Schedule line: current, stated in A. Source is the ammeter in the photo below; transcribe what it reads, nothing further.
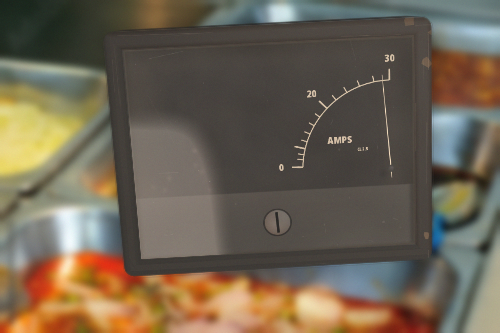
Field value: 29 A
